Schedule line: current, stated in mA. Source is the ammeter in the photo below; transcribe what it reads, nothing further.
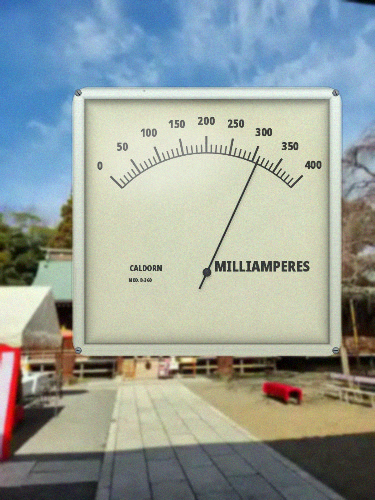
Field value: 310 mA
